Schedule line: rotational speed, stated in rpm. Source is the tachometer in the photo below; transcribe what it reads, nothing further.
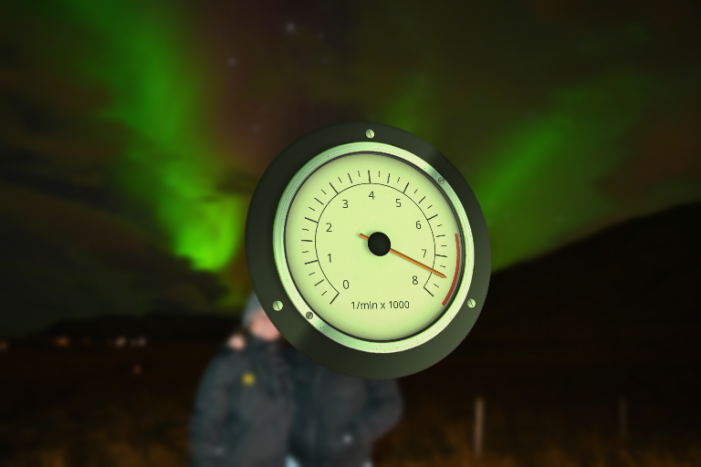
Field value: 7500 rpm
